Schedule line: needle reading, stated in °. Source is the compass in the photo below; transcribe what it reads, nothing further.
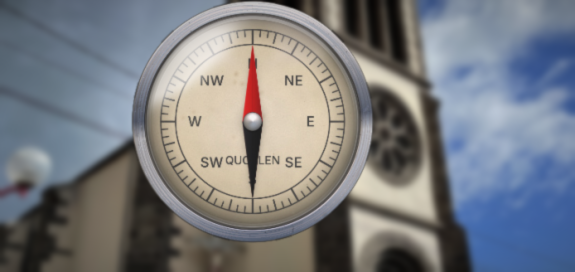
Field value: 0 °
